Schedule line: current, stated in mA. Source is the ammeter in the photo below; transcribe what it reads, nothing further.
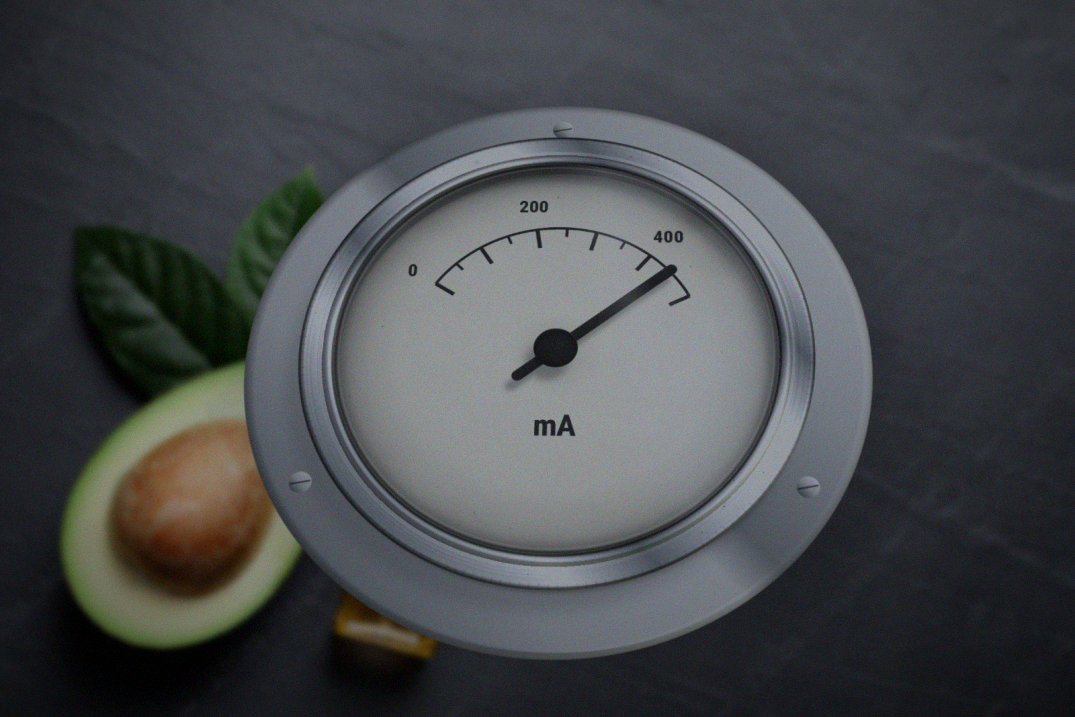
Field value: 450 mA
